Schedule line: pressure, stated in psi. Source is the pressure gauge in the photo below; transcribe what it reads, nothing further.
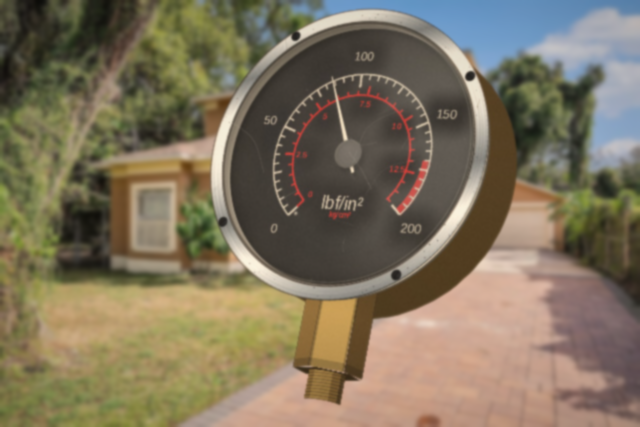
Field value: 85 psi
